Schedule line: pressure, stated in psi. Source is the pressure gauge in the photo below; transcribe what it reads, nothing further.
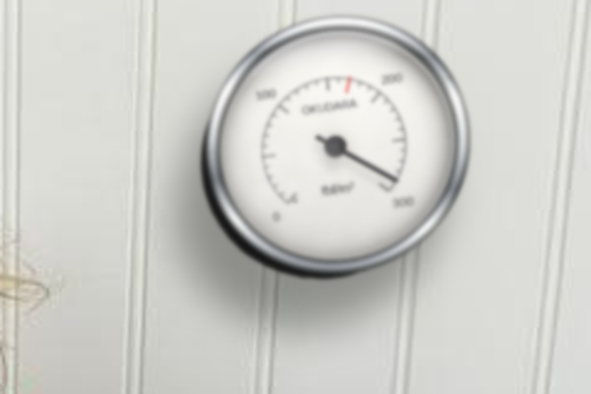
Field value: 290 psi
